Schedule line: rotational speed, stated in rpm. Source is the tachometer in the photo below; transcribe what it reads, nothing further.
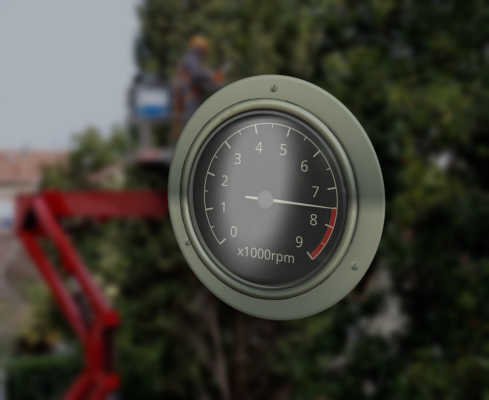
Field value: 7500 rpm
